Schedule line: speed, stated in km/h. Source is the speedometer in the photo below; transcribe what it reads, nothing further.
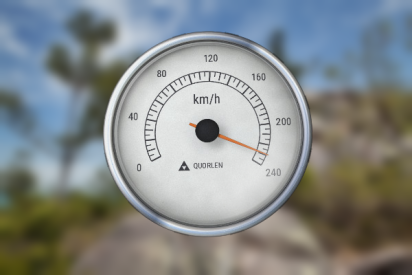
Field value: 230 km/h
